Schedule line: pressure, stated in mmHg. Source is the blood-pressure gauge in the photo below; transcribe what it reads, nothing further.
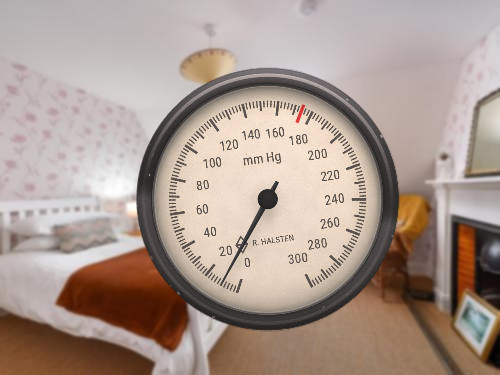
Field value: 10 mmHg
